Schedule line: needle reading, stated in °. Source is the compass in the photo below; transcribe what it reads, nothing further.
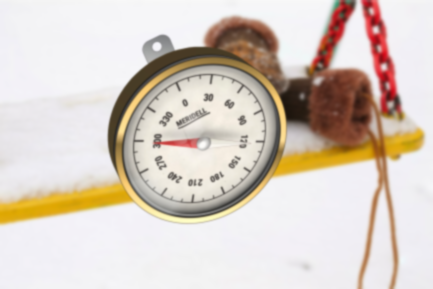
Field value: 300 °
